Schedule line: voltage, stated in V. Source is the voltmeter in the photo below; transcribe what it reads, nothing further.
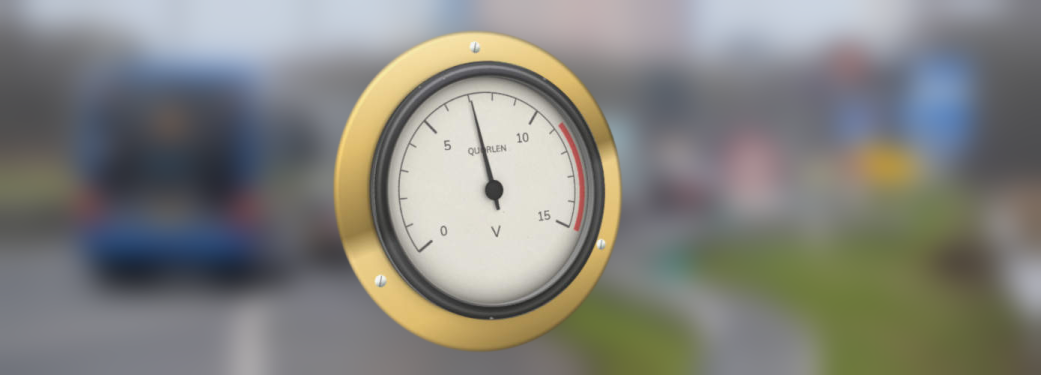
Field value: 7 V
